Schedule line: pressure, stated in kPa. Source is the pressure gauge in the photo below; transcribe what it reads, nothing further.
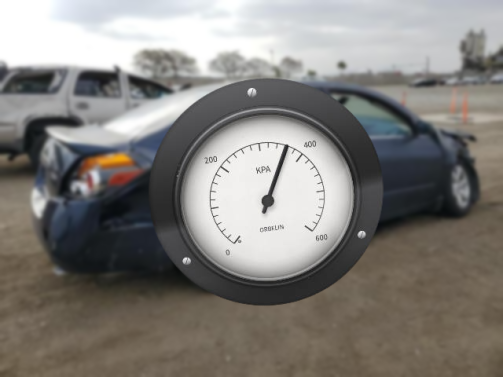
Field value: 360 kPa
